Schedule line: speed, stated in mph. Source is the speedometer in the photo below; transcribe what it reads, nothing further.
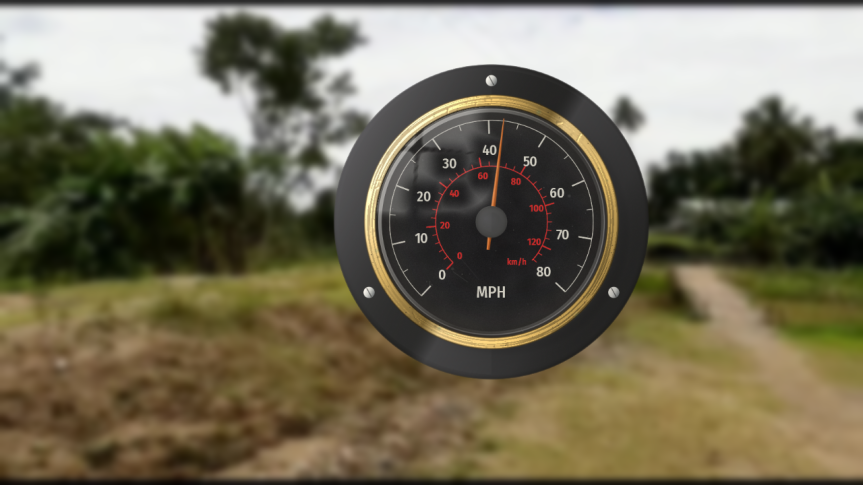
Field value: 42.5 mph
